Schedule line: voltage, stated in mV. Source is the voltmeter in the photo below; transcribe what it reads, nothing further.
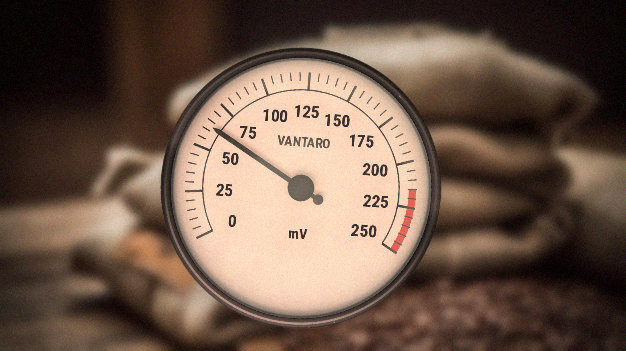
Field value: 62.5 mV
